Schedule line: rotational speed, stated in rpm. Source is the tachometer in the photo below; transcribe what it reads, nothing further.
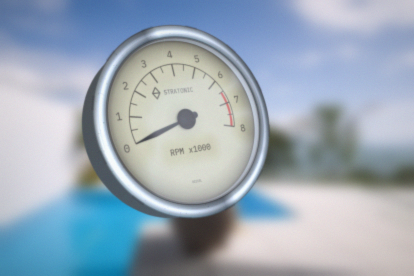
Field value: 0 rpm
